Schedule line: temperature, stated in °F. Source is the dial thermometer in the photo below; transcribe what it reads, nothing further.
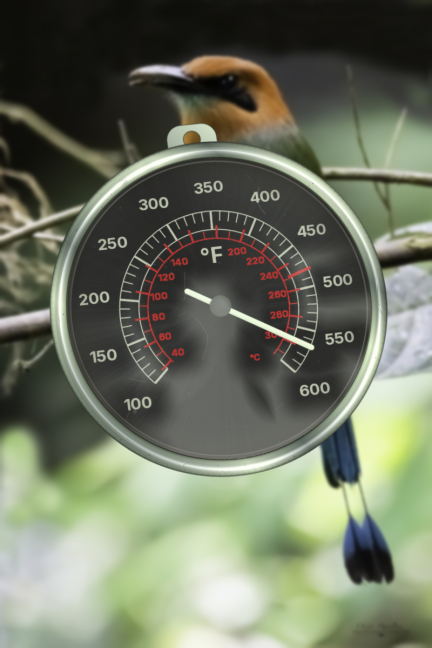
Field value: 570 °F
